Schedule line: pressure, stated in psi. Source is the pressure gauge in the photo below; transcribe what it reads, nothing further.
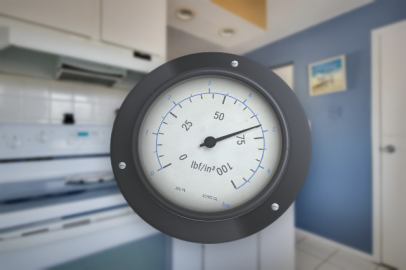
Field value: 70 psi
